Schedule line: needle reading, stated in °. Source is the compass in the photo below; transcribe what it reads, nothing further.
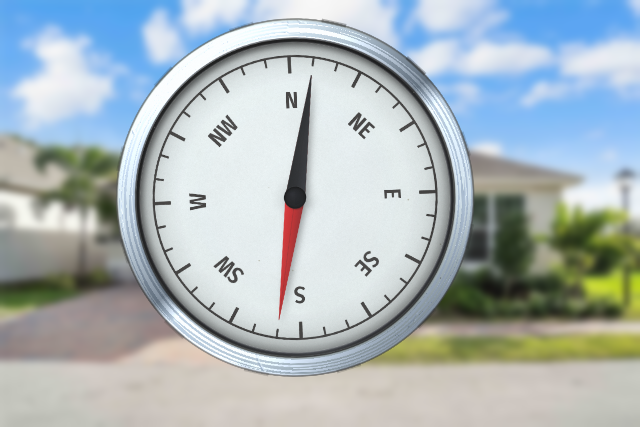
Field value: 190 °
